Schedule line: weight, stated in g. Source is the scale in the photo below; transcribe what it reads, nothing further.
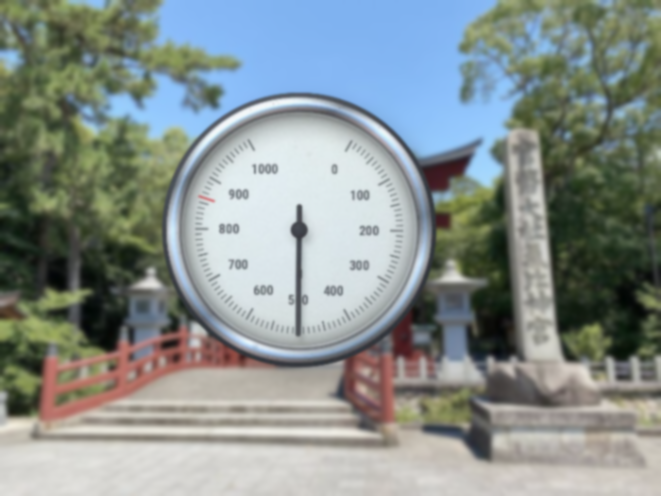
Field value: 500 g
